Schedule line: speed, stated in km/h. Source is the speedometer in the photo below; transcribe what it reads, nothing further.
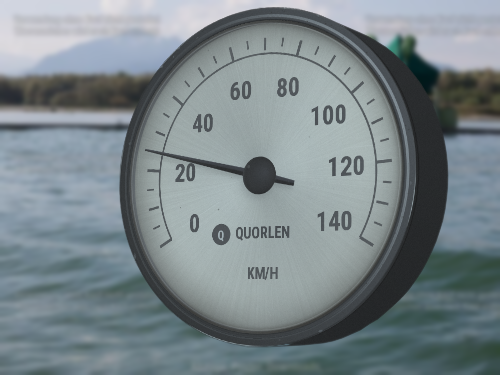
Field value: 25 km/h
